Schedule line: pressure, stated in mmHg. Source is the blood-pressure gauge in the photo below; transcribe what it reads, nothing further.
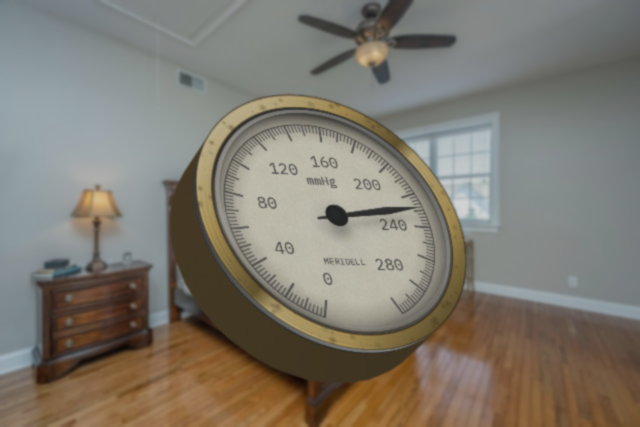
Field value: 230 mmHg
